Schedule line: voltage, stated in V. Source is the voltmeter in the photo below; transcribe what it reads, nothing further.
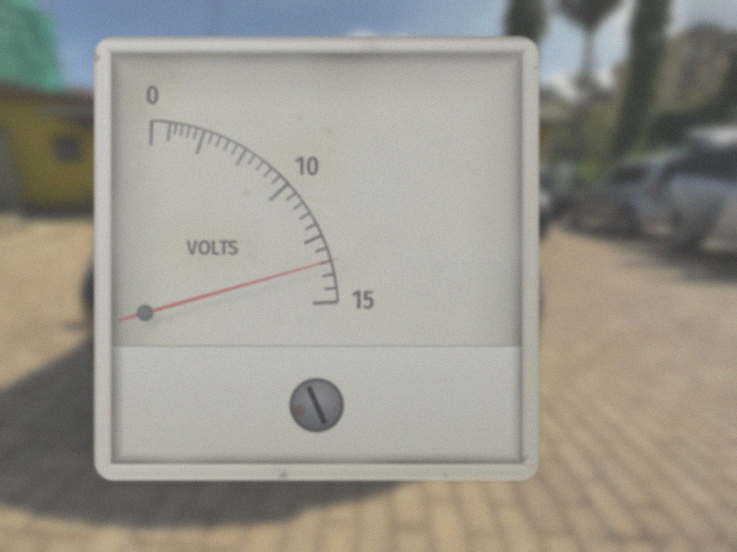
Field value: 13.5 V
